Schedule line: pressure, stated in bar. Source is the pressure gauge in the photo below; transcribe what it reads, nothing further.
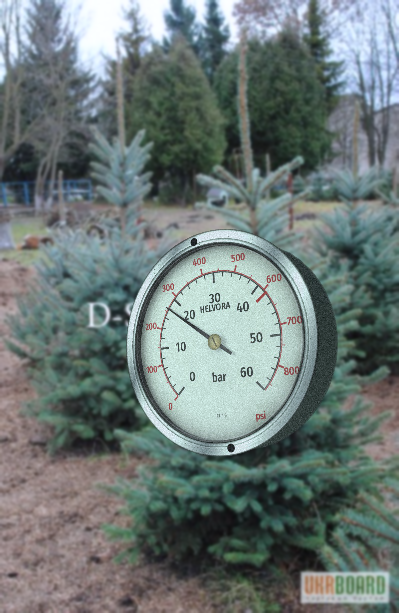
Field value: 18 bar
